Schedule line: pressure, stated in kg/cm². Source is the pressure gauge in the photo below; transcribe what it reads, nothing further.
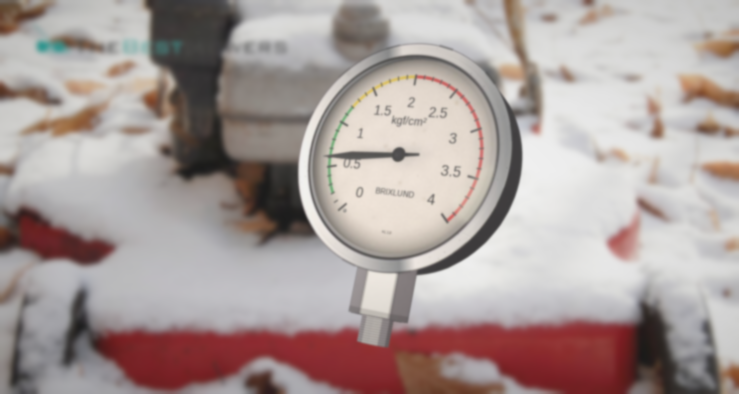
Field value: 0.6 kg/cm²
